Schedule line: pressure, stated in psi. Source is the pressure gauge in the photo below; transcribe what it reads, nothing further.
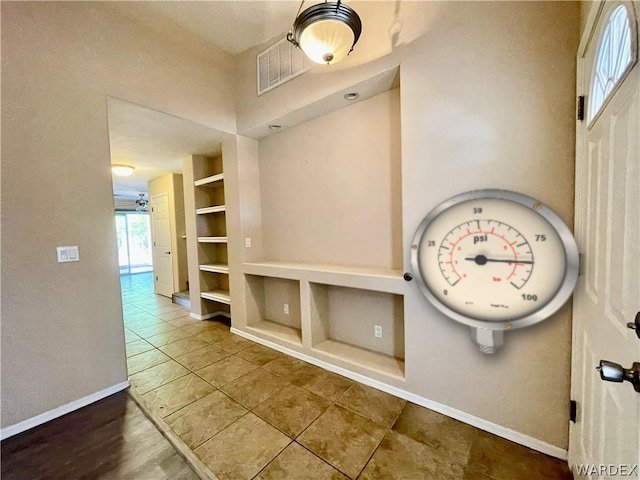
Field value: 85 psi
